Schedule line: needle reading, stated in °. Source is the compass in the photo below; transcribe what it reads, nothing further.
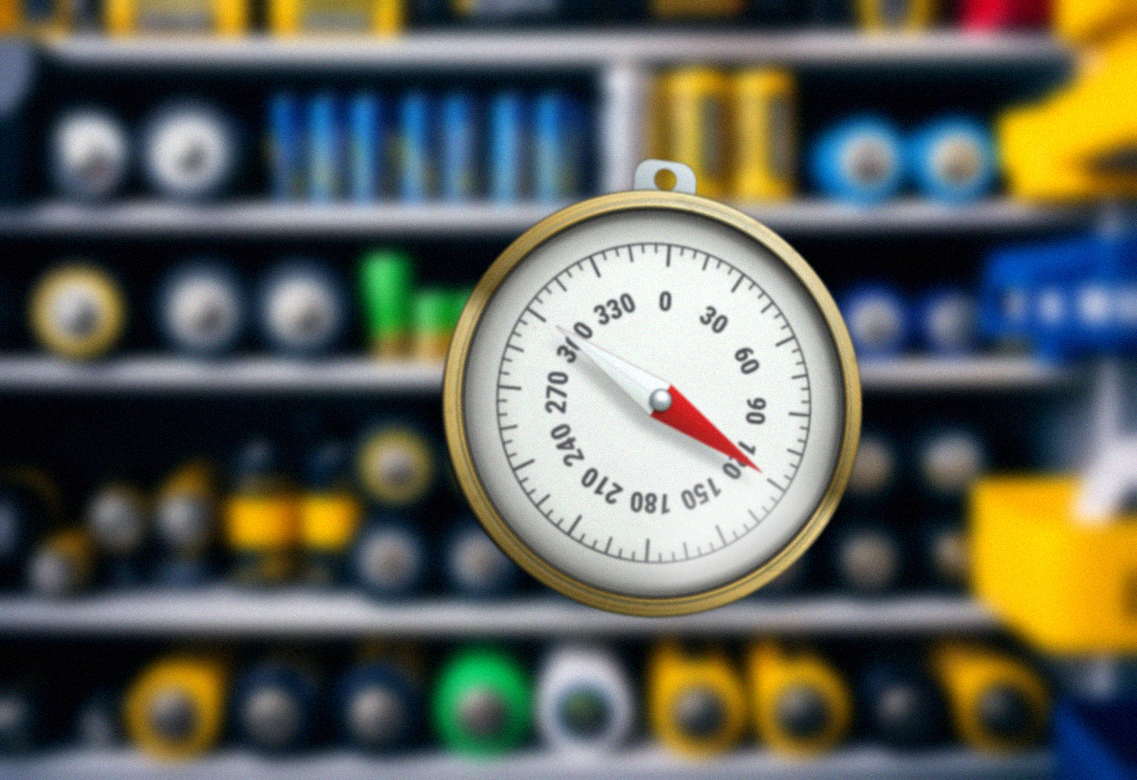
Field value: 120 °
